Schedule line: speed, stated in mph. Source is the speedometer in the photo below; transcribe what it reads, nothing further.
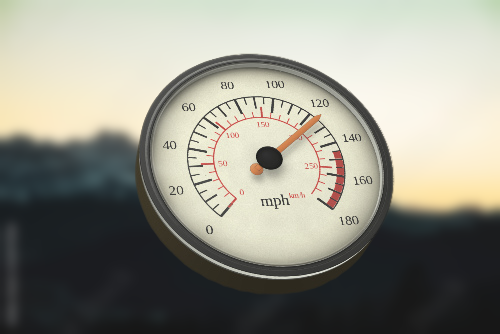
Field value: 125 mph
